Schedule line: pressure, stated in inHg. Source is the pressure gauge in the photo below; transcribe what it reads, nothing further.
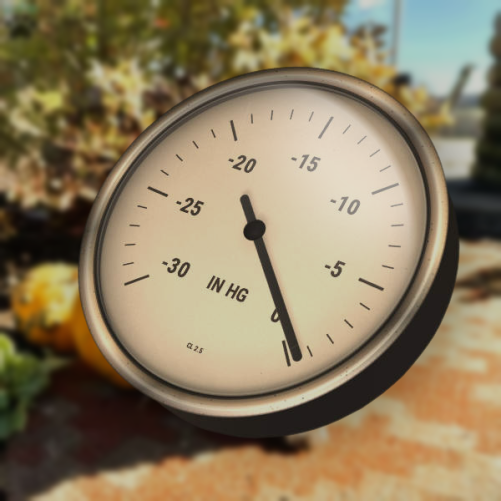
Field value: -0.5 inHg
